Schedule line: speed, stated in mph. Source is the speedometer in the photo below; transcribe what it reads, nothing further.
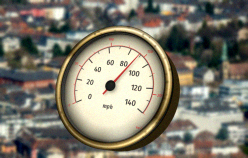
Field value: 90 mph
